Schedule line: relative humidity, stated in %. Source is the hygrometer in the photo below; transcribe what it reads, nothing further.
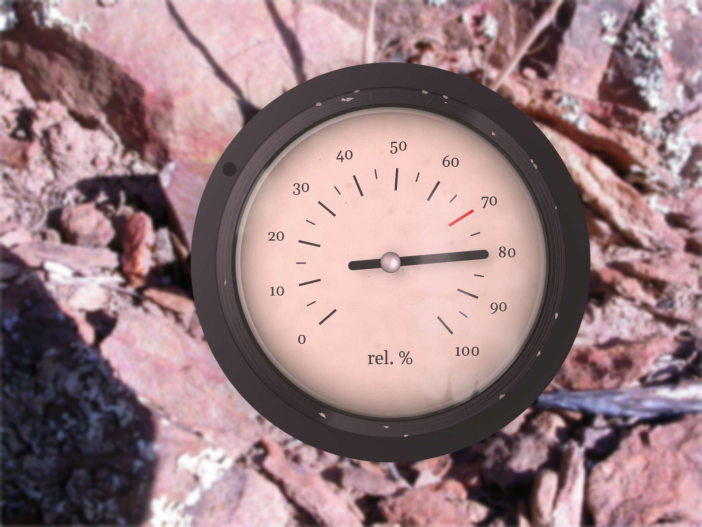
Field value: 80 %
